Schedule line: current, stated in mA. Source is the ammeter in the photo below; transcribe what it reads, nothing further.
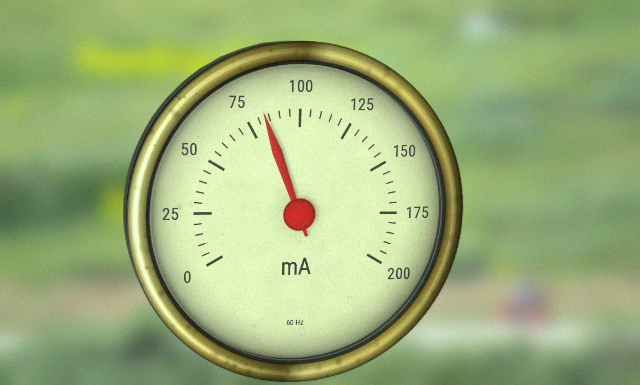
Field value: 82.5 mA
